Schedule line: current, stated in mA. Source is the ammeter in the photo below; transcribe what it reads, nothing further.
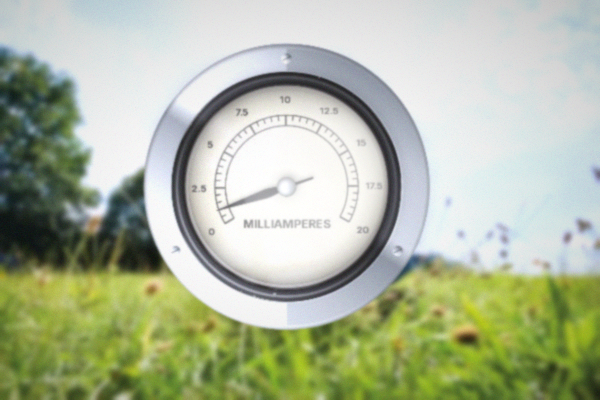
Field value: 1 mA
